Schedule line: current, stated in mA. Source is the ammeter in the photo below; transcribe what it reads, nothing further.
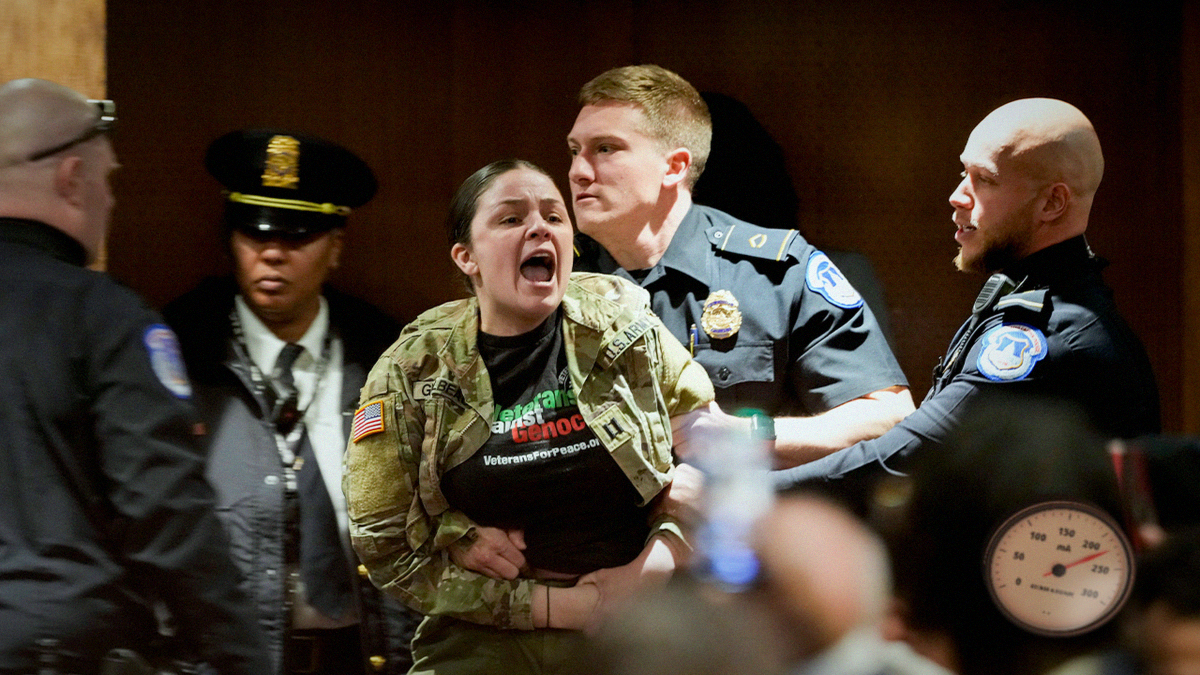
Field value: 220 mA
